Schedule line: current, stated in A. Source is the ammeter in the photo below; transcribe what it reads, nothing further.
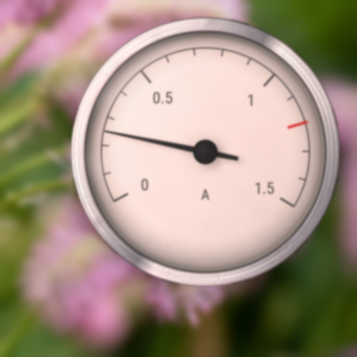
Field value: 0.25 A
